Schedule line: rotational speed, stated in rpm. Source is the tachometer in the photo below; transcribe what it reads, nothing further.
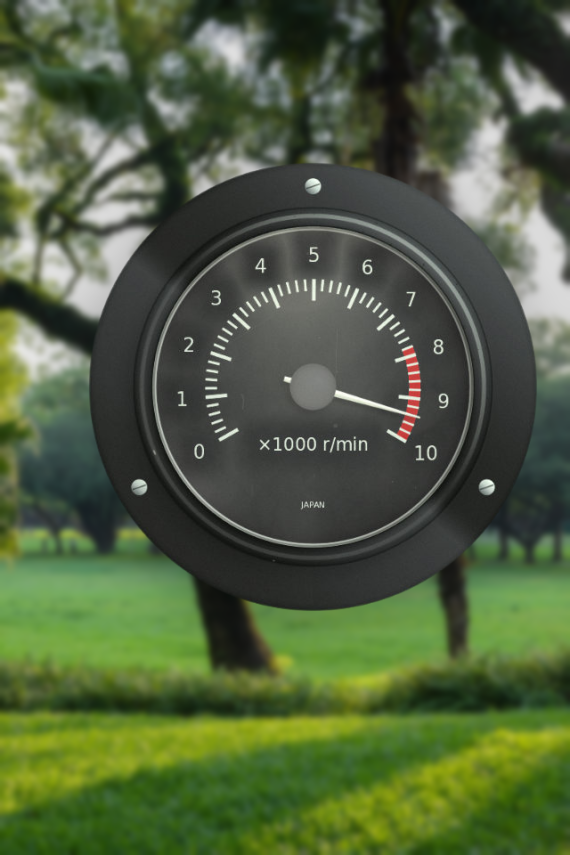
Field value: 9400 rpm
